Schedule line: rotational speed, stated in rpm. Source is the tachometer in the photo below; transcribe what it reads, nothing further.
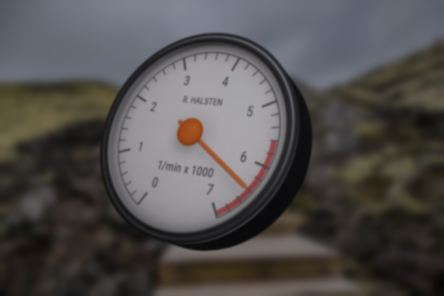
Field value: 6400 rpm
